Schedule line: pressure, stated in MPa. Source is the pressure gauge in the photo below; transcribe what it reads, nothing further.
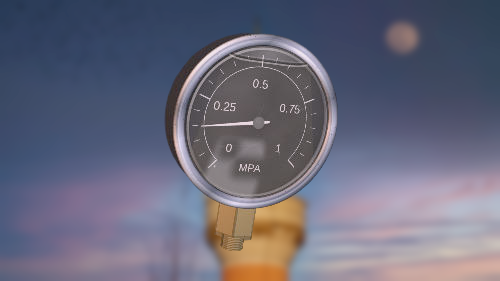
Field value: 0.15 MPa
